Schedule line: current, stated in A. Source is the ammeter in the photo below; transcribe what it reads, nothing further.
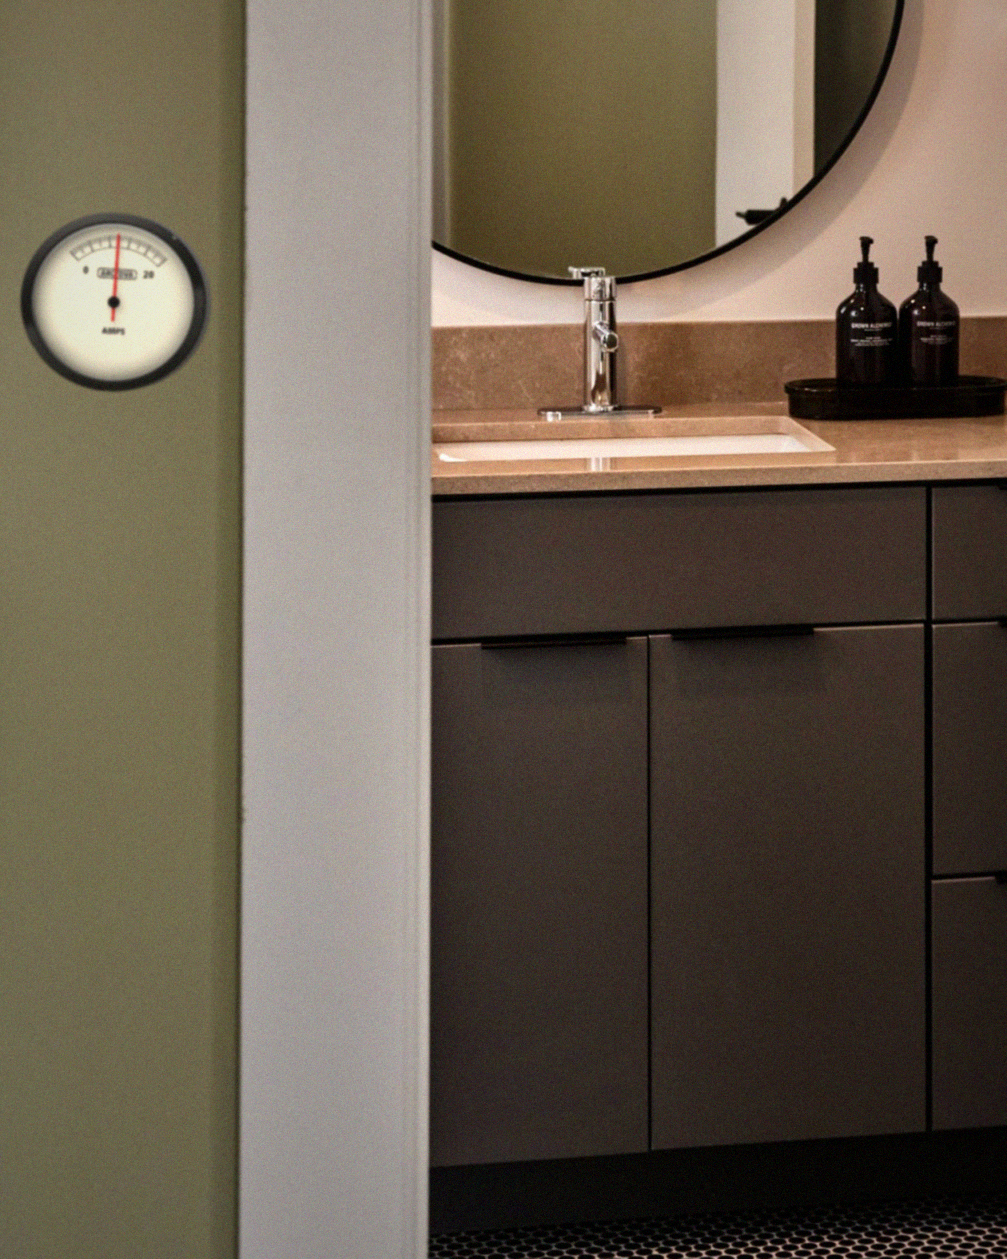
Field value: 10 A
